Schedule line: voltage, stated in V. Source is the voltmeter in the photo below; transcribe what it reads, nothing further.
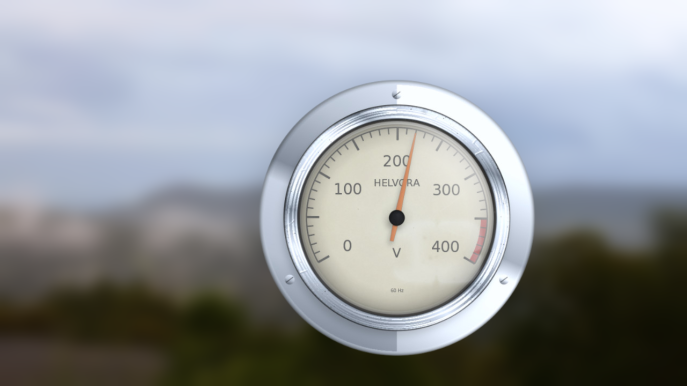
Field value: 220 V
